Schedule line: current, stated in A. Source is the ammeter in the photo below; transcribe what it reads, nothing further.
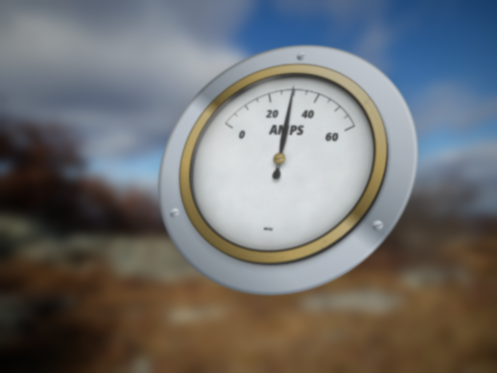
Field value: 30 A
